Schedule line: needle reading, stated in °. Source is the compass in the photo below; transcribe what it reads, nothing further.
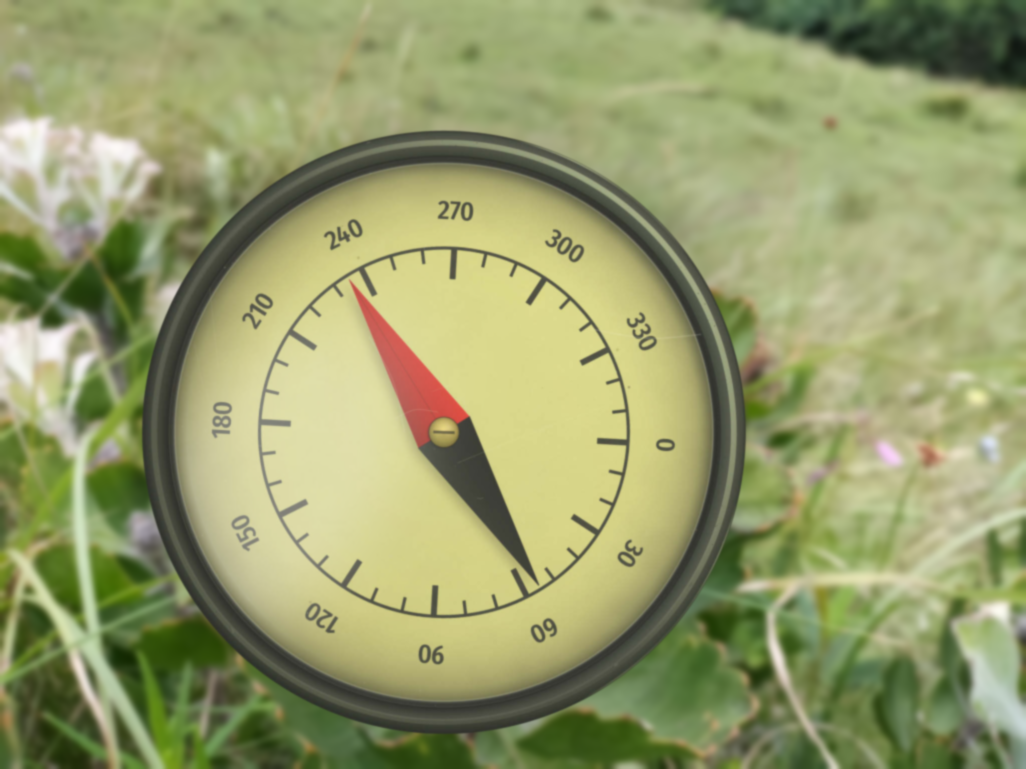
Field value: 235 °
